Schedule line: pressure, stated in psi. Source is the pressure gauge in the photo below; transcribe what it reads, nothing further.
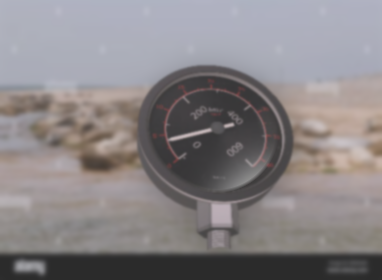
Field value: 50 psi
